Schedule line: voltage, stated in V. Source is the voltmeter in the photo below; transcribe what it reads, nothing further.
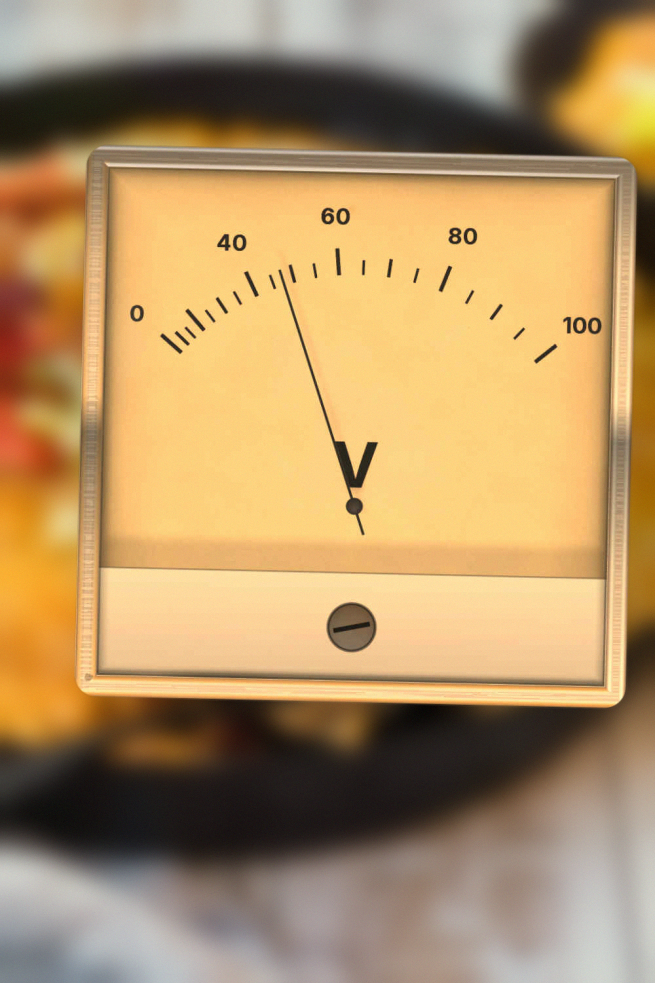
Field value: 47.5 V
